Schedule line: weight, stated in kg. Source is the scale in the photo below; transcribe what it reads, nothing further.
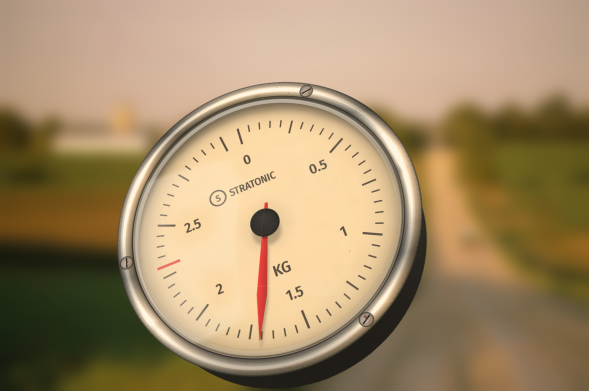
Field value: 1.7 kg
